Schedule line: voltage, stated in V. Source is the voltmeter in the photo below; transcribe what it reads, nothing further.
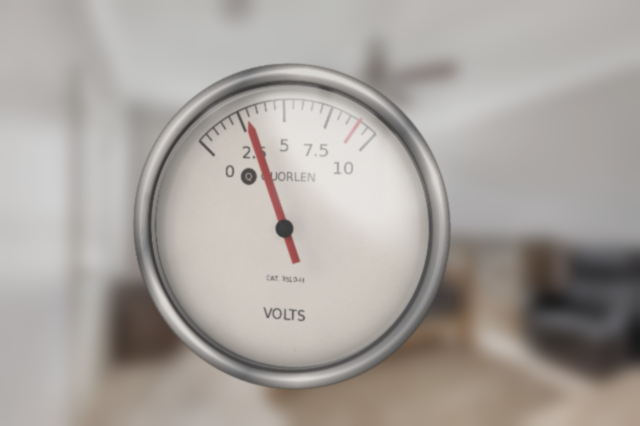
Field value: 3 V
